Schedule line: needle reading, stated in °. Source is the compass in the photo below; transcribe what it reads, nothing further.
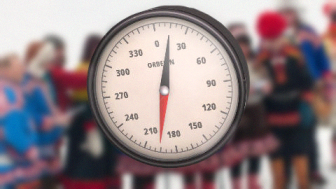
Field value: 195 °
